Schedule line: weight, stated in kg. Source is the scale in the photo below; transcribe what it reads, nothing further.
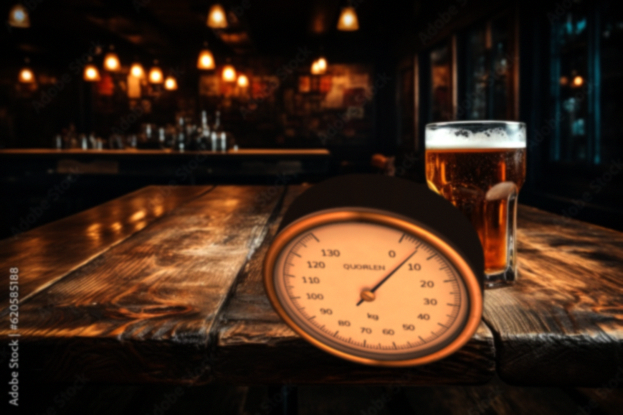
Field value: 5 kg
